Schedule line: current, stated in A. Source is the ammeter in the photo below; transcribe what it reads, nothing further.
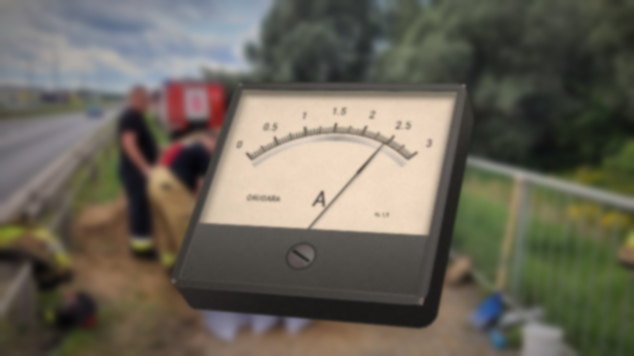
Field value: 2.5 A
